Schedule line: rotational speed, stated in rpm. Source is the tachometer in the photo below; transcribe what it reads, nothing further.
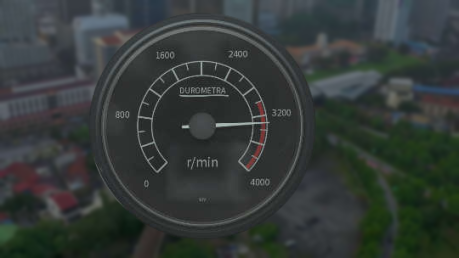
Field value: 3300 rpm
